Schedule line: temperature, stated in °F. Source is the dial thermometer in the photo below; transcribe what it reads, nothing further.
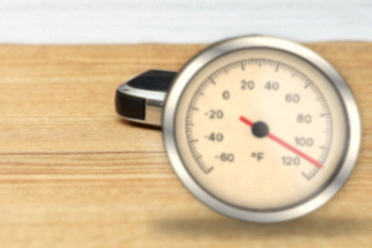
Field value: 110 °F
